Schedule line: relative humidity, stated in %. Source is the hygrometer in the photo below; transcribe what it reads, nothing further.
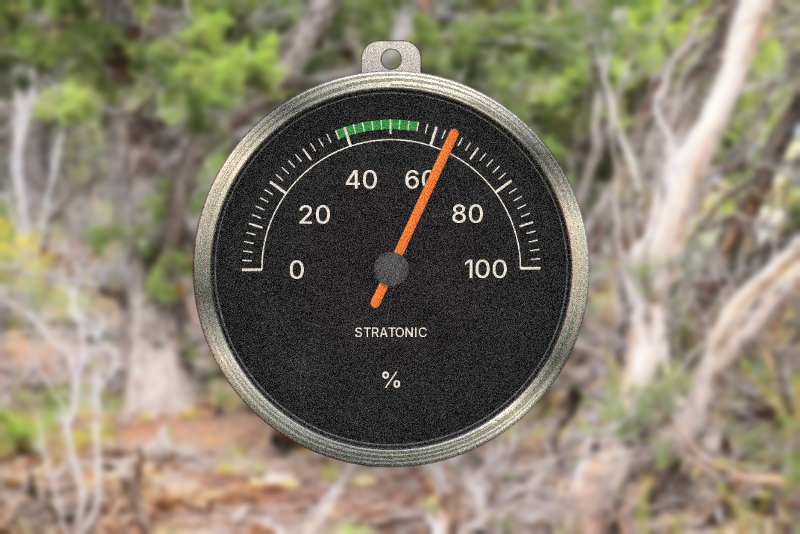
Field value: 64 %
